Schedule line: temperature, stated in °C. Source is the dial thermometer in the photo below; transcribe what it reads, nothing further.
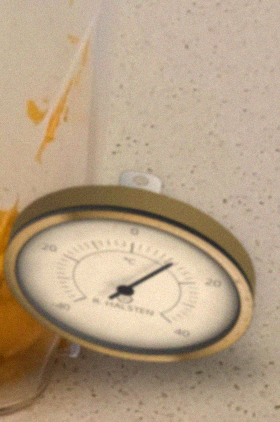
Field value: 10 °C
